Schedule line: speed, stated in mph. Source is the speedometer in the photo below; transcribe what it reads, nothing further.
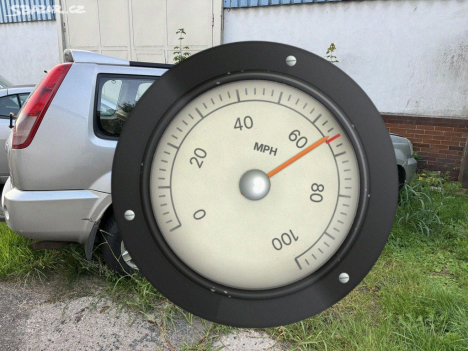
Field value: 65 mph
